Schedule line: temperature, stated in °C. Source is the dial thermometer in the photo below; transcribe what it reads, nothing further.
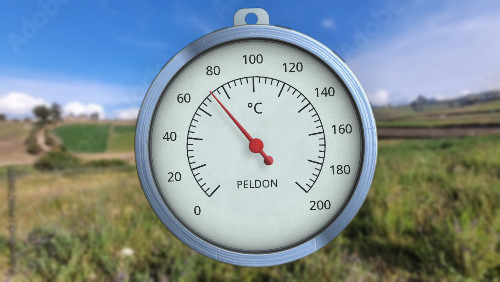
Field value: 72 °C
